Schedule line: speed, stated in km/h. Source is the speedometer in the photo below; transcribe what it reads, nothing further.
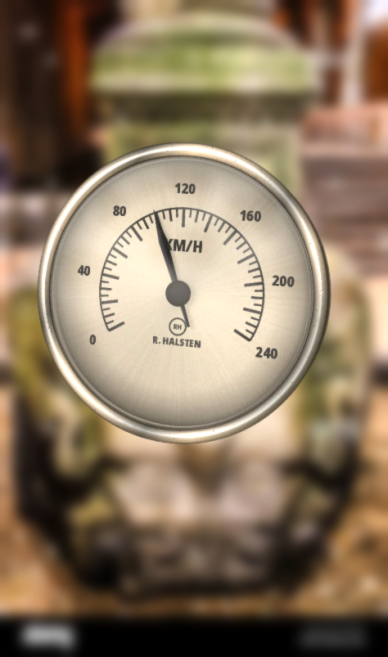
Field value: 100 km/h
